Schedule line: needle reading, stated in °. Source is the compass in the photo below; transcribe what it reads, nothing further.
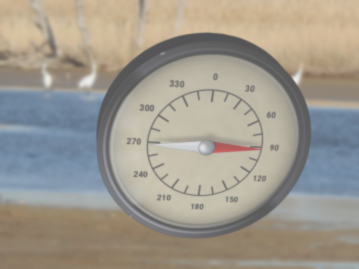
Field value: 90 °
